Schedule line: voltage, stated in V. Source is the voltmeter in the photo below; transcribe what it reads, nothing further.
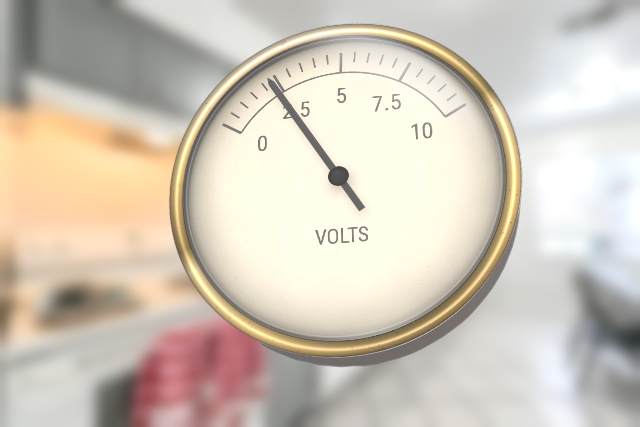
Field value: 2.25 V
